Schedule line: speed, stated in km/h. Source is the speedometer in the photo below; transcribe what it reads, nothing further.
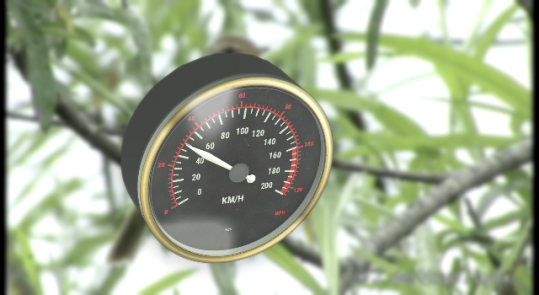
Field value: 50 km/h
